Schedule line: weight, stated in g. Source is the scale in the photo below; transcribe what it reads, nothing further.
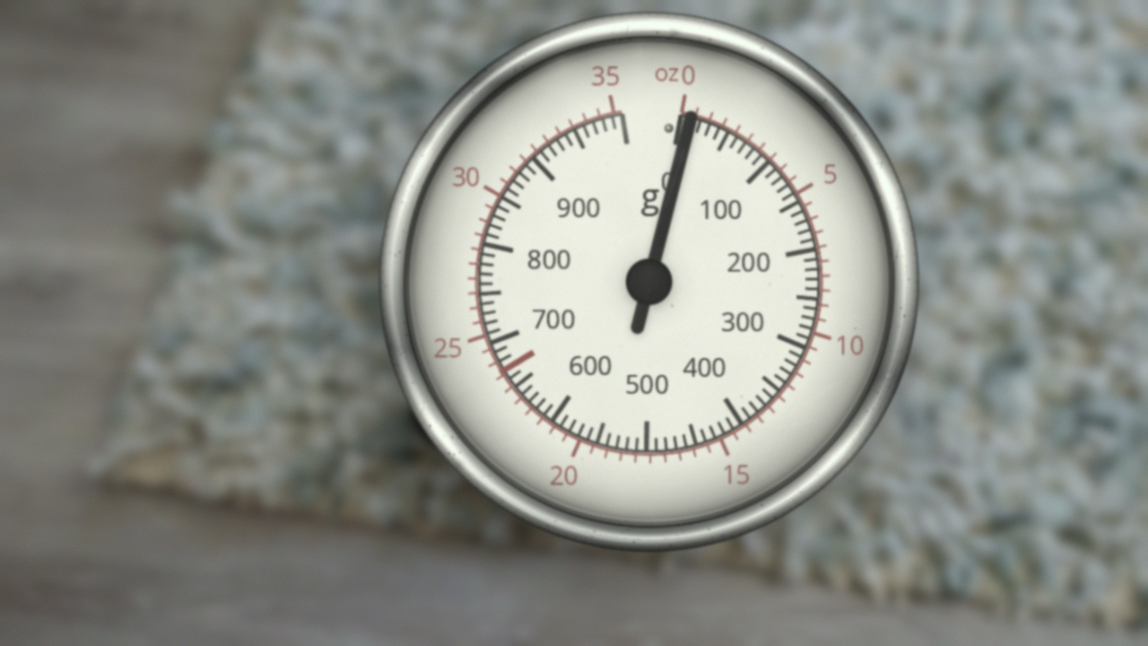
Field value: 10 g
